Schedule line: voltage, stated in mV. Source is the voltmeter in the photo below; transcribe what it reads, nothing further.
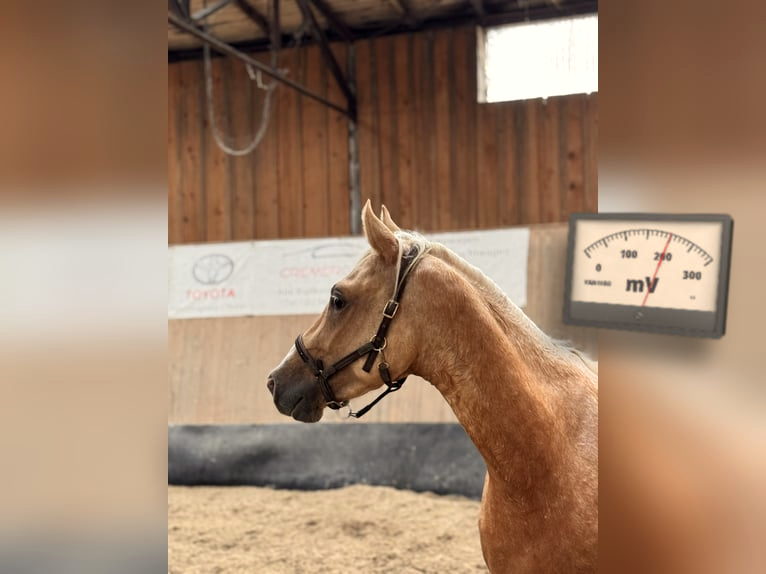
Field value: 200 mV
